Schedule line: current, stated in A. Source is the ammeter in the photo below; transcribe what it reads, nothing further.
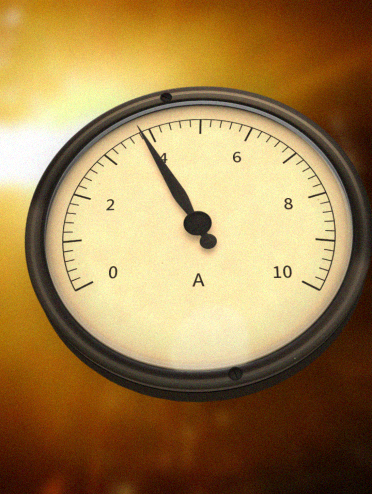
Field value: 3.8 A
